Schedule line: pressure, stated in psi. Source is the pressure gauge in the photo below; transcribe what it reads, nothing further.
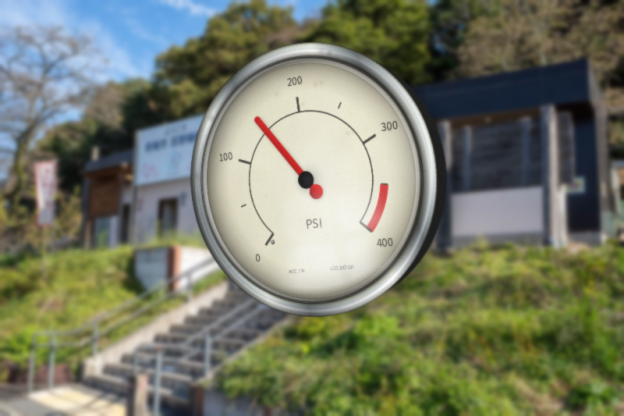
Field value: 150 psi
